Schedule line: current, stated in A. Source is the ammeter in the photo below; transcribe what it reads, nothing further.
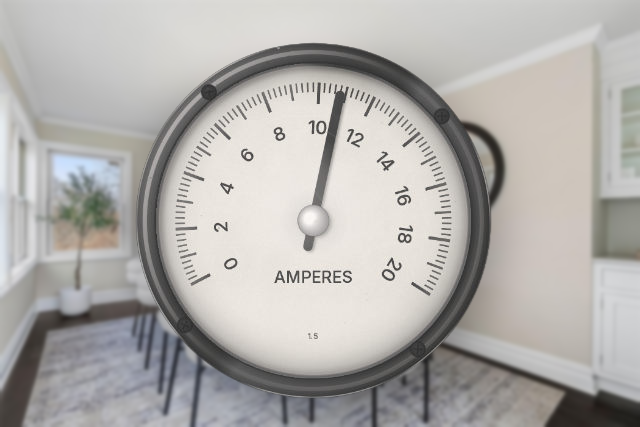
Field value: 10.8 A
